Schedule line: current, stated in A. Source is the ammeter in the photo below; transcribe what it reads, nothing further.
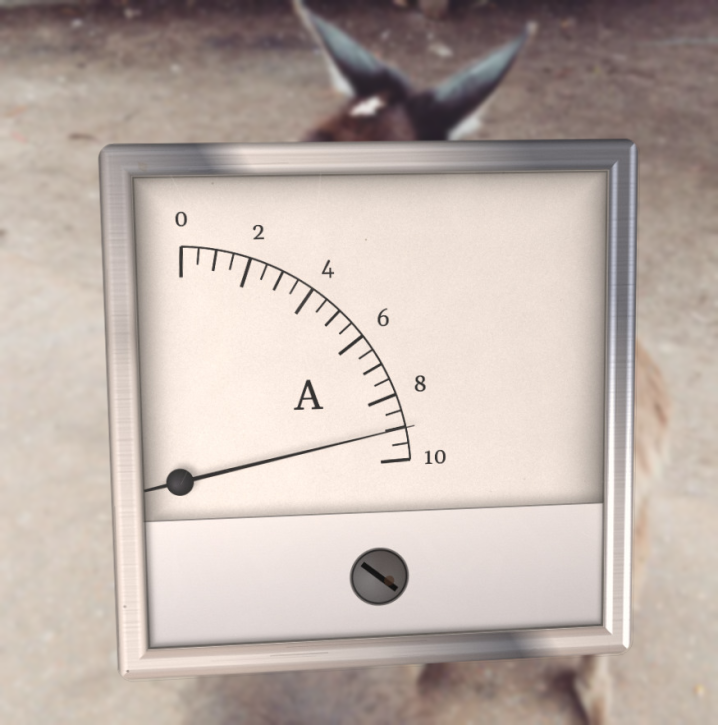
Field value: 9 A
